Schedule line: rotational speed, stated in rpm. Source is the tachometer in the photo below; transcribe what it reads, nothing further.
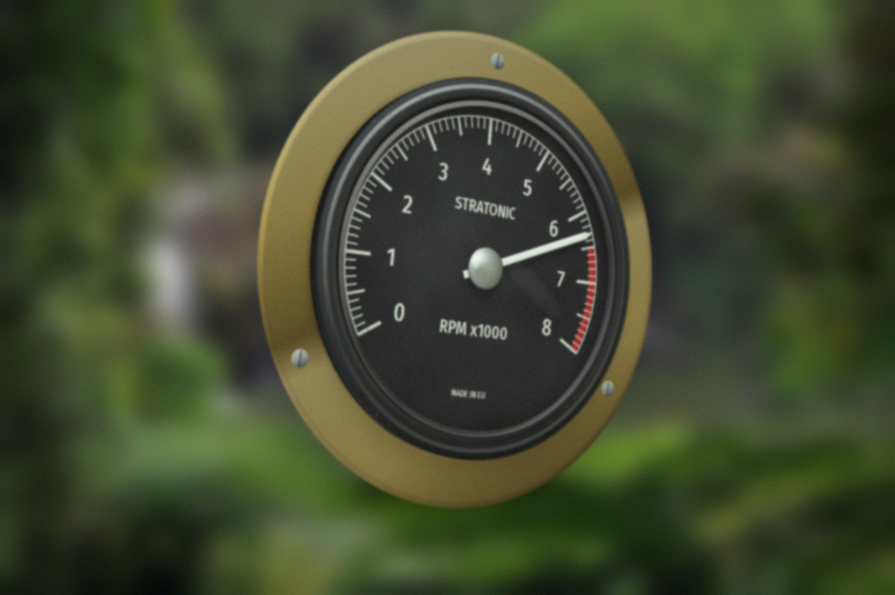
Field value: 6300 rpm
